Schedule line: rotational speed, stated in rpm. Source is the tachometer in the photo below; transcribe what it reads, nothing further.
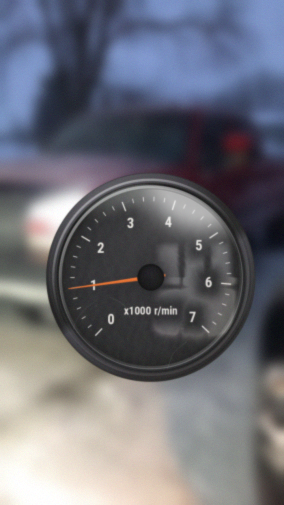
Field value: 1000 rpm
